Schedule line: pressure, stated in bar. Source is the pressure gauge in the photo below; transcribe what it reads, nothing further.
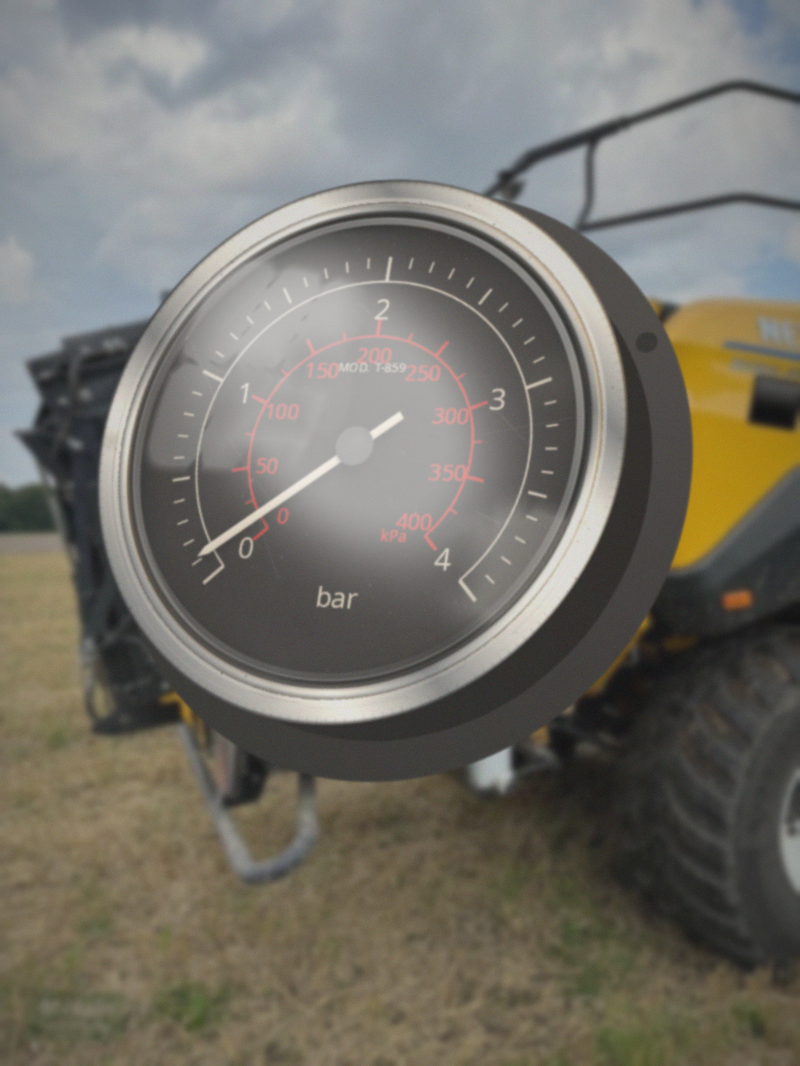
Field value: 0.1 bar
